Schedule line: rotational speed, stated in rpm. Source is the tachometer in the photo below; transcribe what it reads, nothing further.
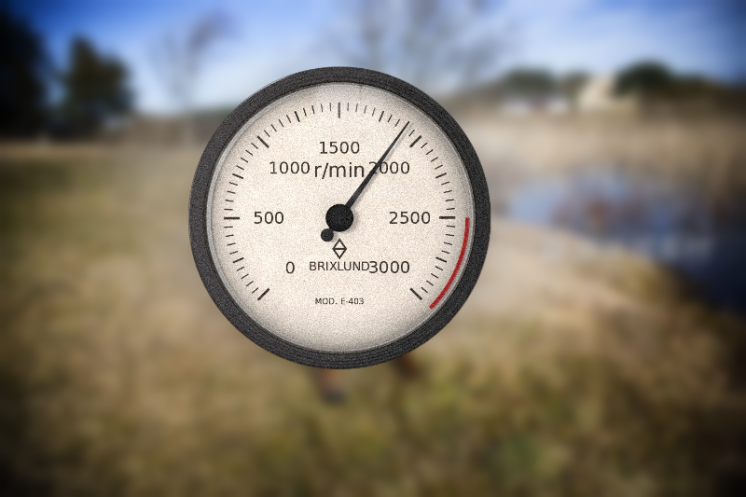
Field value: 1900 rpm
